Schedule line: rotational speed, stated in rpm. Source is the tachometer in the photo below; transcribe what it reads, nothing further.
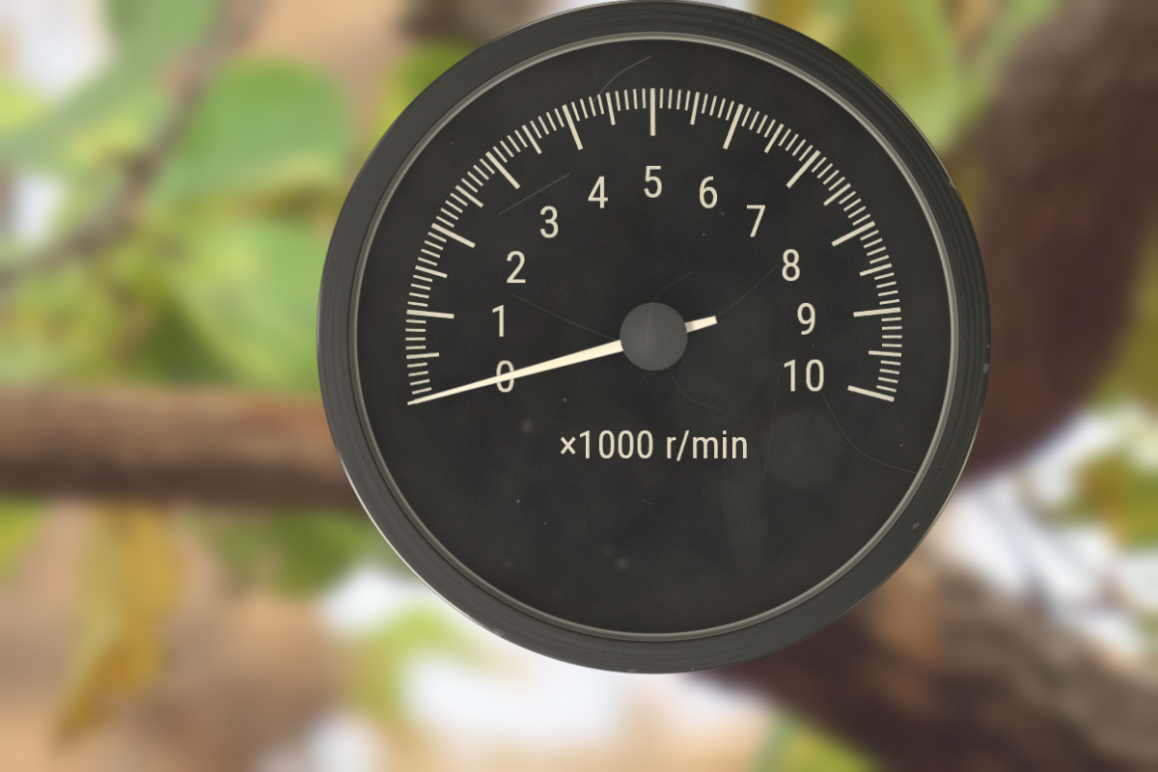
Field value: 0 rpm
